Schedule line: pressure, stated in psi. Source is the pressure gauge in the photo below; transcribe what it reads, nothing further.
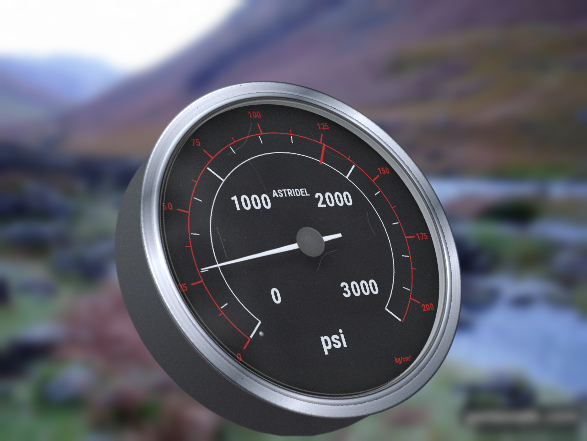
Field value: 400 psi
